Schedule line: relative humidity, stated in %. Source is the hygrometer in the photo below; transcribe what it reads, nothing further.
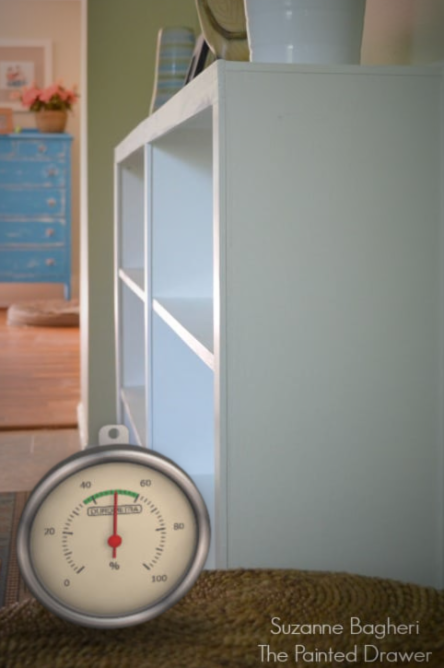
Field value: 50 %
